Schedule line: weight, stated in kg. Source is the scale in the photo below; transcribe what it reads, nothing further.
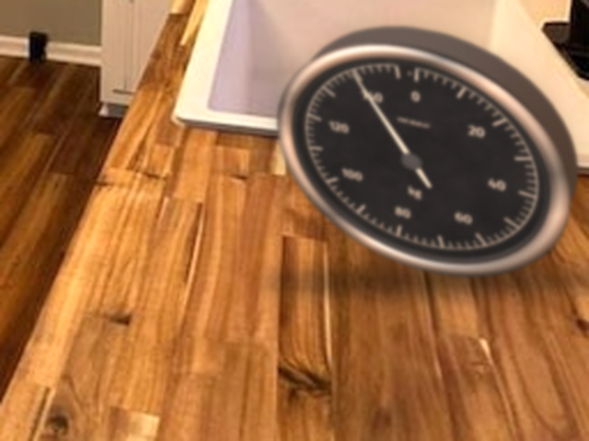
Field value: 140 kg
